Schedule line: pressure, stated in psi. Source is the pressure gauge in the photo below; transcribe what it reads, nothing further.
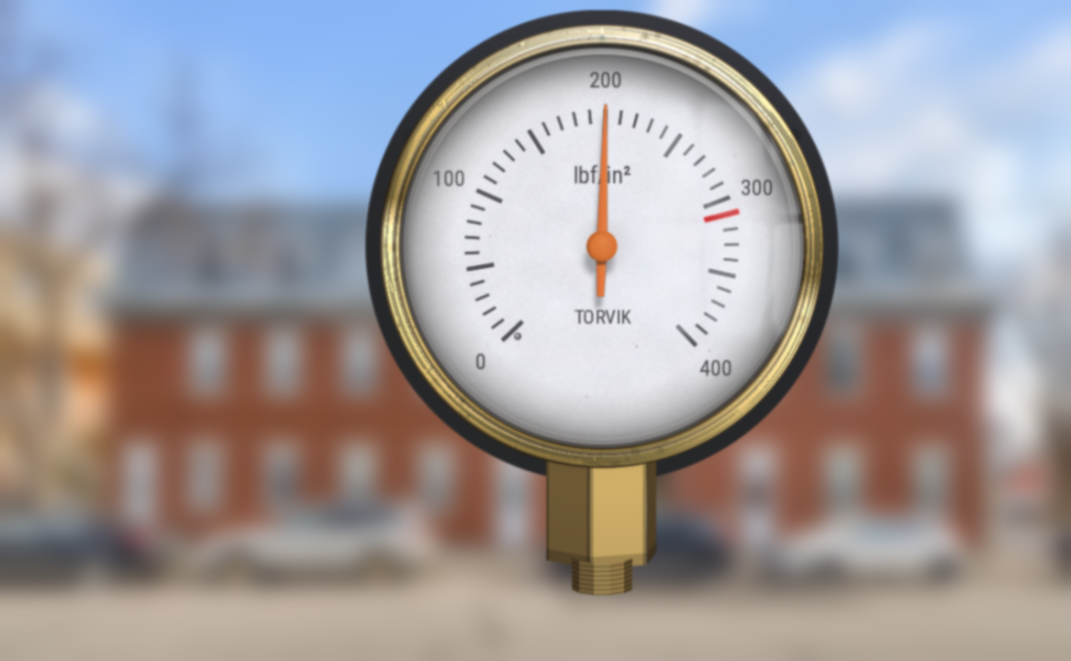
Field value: 200 psi
